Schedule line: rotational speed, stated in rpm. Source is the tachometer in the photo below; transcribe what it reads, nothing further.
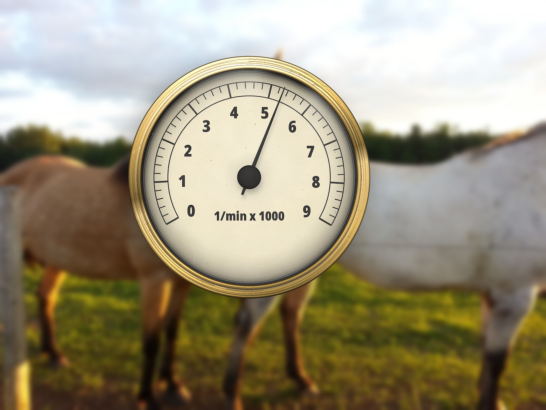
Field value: 5300 rpm
